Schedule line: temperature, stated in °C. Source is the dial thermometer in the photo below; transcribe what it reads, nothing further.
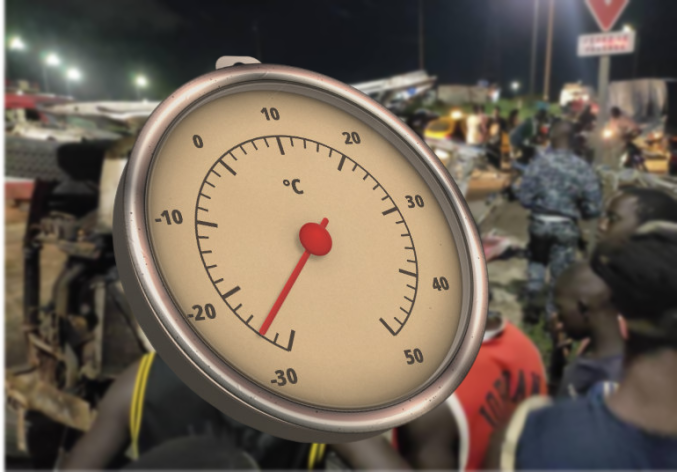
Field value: -26 °C
